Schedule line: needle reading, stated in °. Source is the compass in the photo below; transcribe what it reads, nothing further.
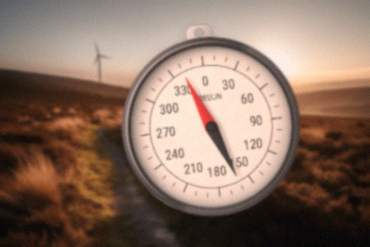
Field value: 340 °
